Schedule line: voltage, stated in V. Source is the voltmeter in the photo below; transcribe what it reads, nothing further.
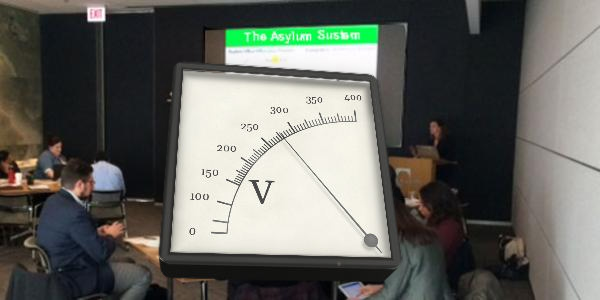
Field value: 275 V
